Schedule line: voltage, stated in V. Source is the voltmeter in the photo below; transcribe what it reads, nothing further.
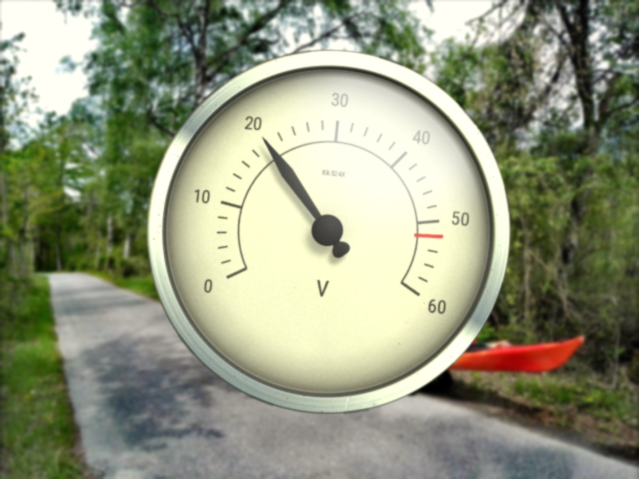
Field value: 20 V
